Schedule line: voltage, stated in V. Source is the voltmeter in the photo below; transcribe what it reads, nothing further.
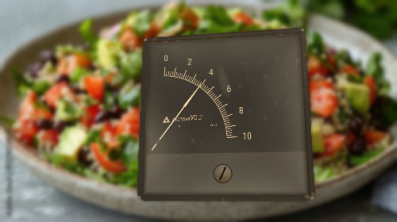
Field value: 4 V
